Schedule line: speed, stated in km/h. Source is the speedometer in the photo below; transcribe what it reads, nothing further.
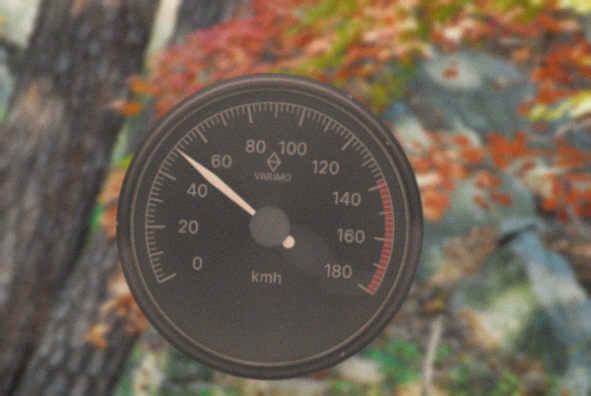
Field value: 50 km/h
